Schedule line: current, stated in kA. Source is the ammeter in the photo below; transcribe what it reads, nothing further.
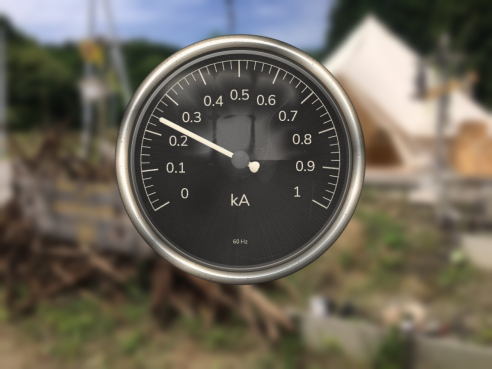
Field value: 0.24 kA
